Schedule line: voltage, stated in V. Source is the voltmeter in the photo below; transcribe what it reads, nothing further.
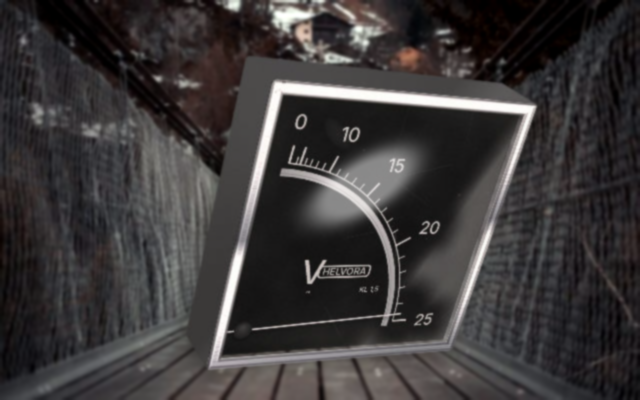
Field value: 24.5 V
